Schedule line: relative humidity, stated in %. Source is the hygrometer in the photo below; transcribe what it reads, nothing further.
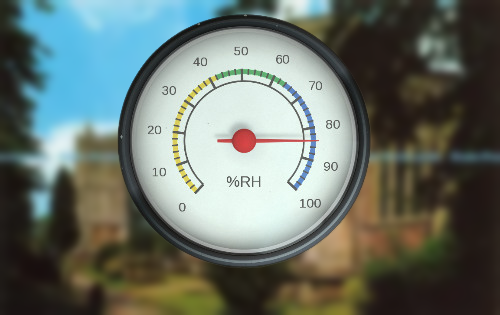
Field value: 84 %
